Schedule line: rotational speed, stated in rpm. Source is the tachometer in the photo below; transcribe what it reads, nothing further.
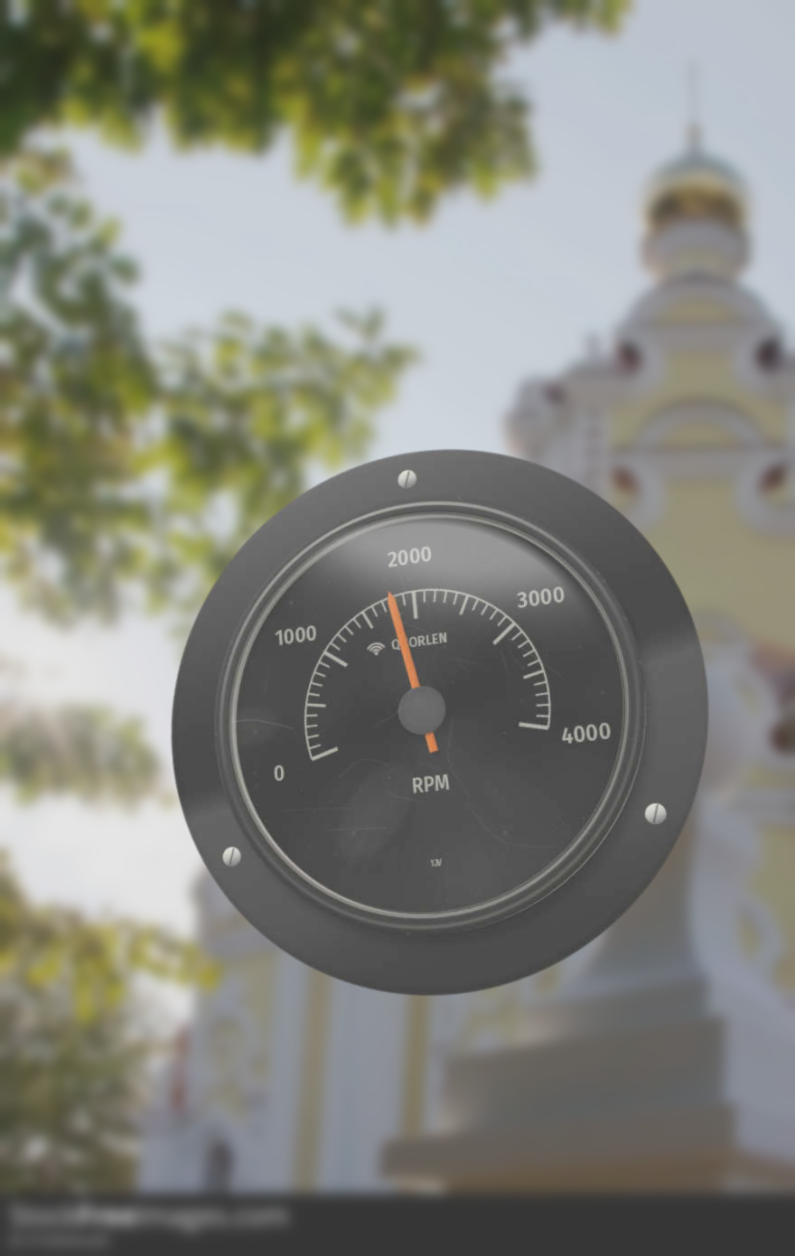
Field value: 1800 rpm
